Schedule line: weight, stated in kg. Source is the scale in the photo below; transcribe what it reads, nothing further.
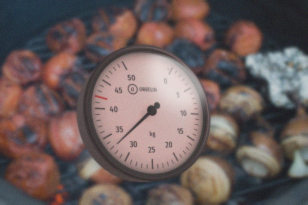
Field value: 33 kg
